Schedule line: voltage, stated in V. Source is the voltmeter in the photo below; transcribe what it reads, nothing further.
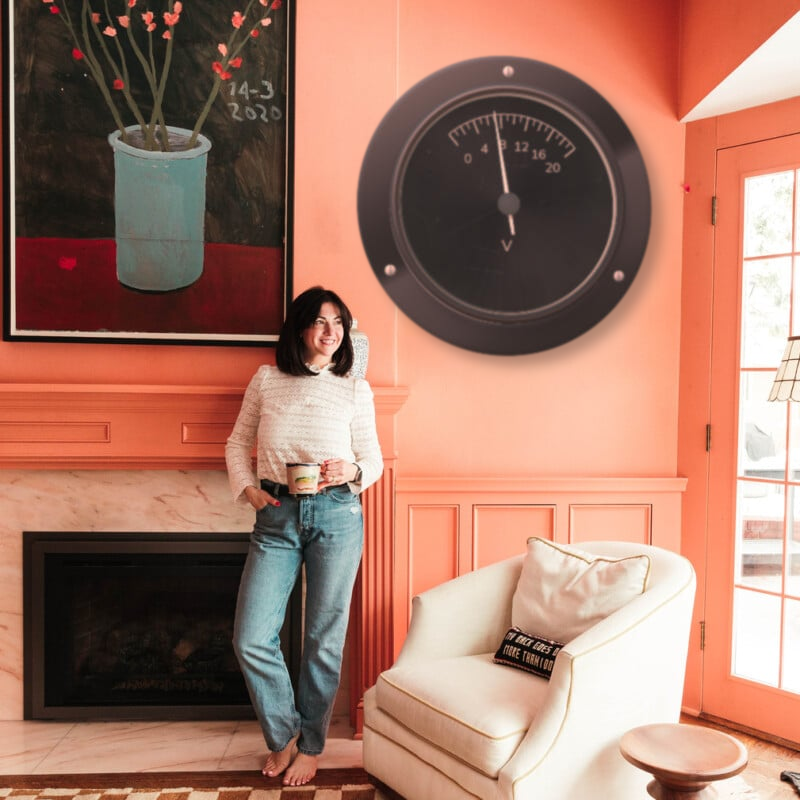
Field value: 7 V
